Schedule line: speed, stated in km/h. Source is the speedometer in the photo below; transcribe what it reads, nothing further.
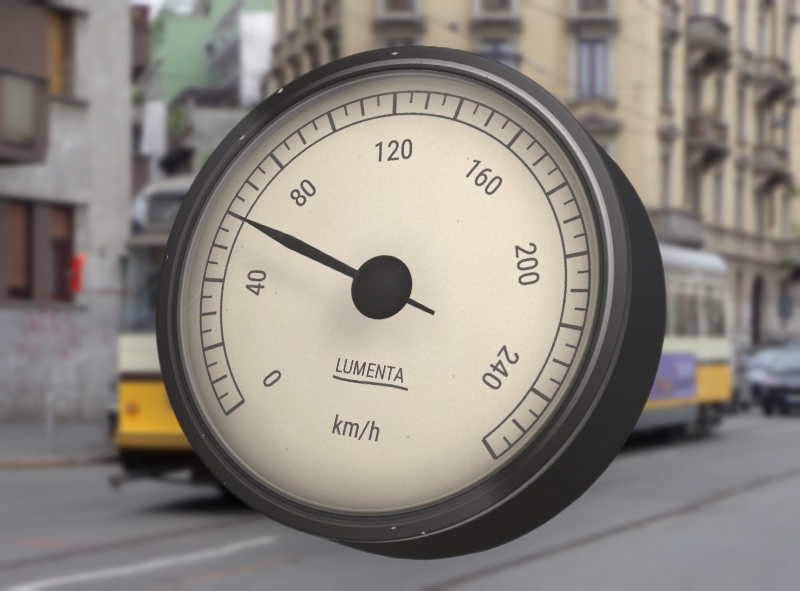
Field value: 60 km/h
